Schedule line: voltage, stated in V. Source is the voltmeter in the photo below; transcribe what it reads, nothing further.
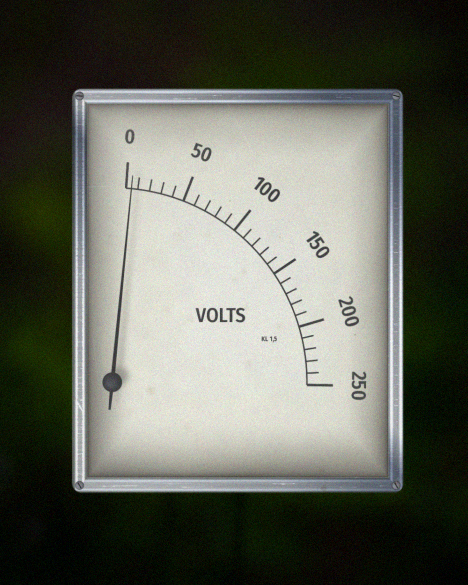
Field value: 5 V
